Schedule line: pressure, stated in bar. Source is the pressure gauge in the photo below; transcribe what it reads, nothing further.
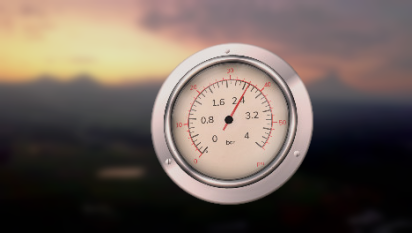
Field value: 2.5 bar
